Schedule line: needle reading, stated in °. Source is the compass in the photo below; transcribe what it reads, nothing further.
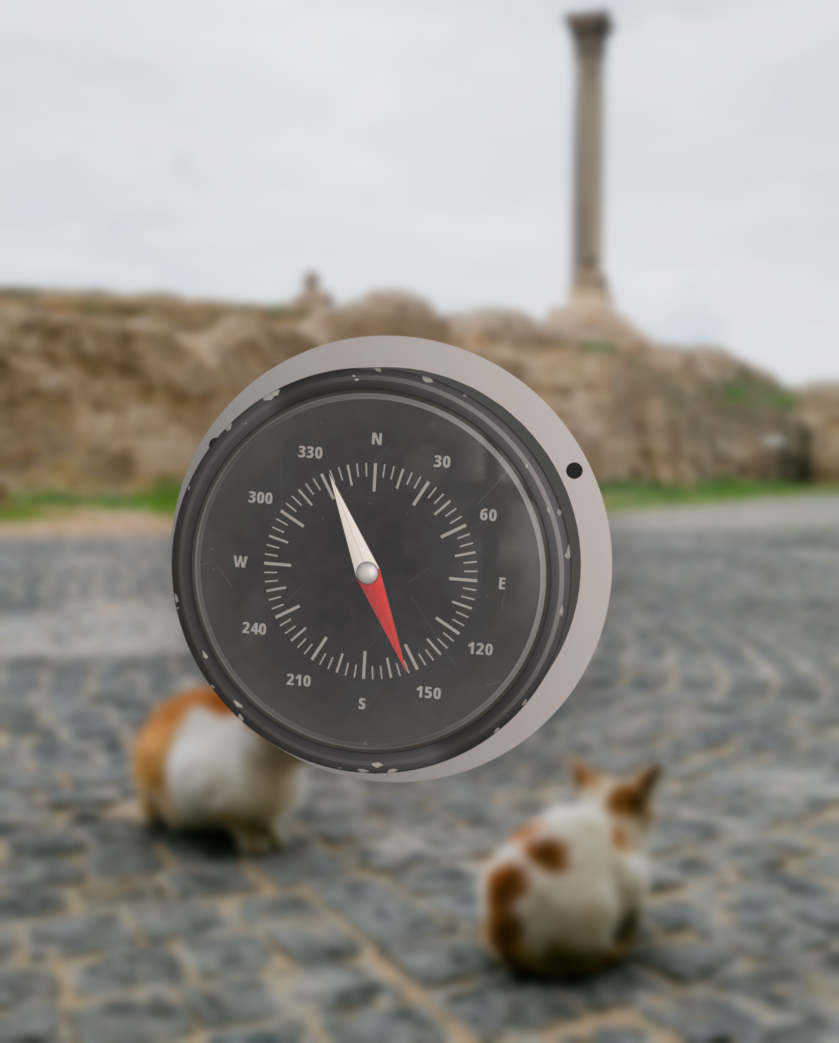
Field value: 155 °
